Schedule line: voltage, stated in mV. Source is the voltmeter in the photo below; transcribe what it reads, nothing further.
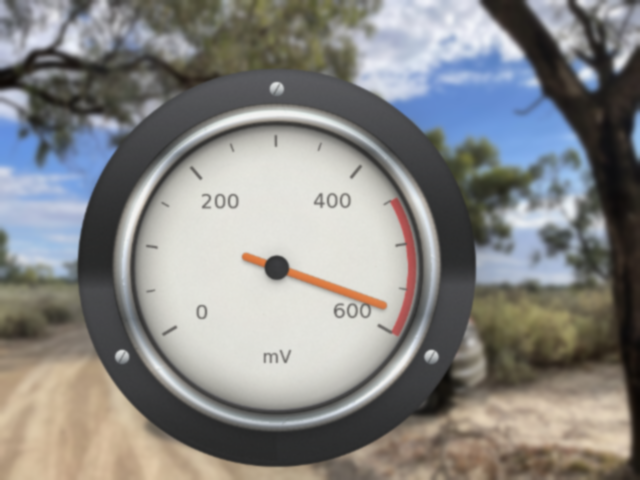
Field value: 575 mV
